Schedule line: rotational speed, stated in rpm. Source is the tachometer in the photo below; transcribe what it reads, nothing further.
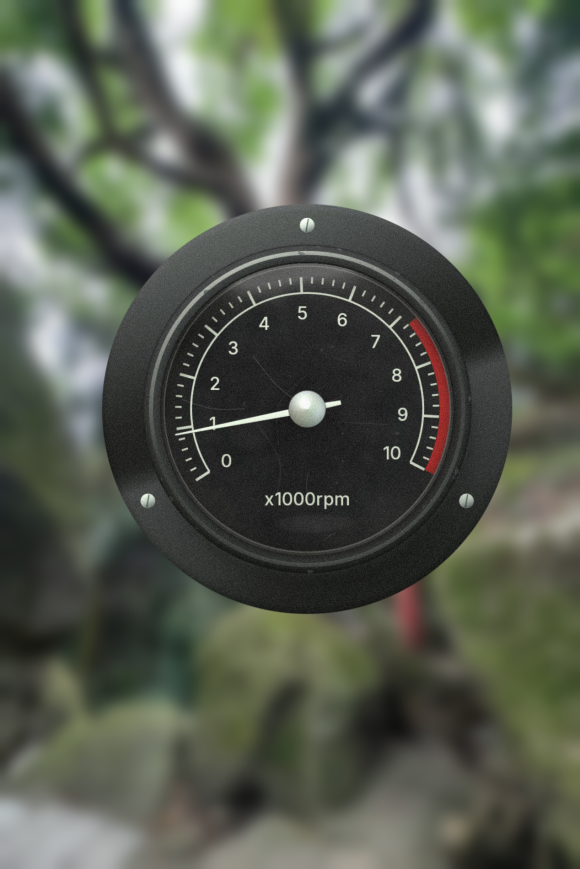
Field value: 900 rpm
